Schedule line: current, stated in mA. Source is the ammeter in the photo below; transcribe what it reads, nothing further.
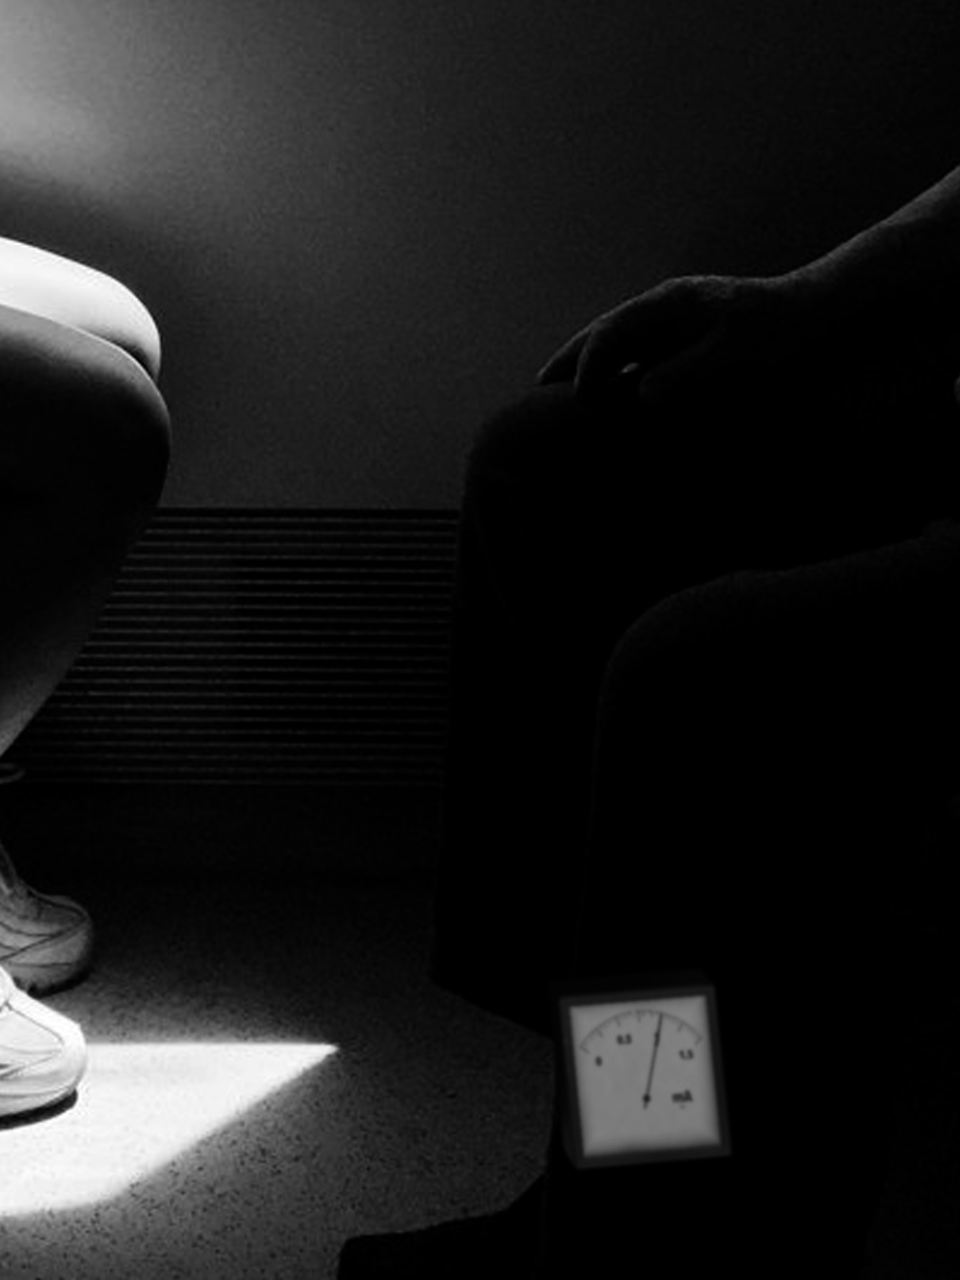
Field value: 1 mA
